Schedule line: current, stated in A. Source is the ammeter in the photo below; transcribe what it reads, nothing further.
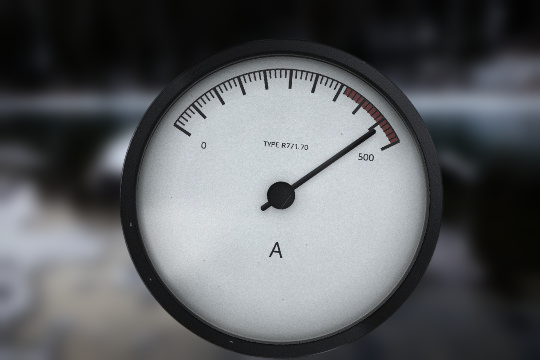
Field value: 460 A
